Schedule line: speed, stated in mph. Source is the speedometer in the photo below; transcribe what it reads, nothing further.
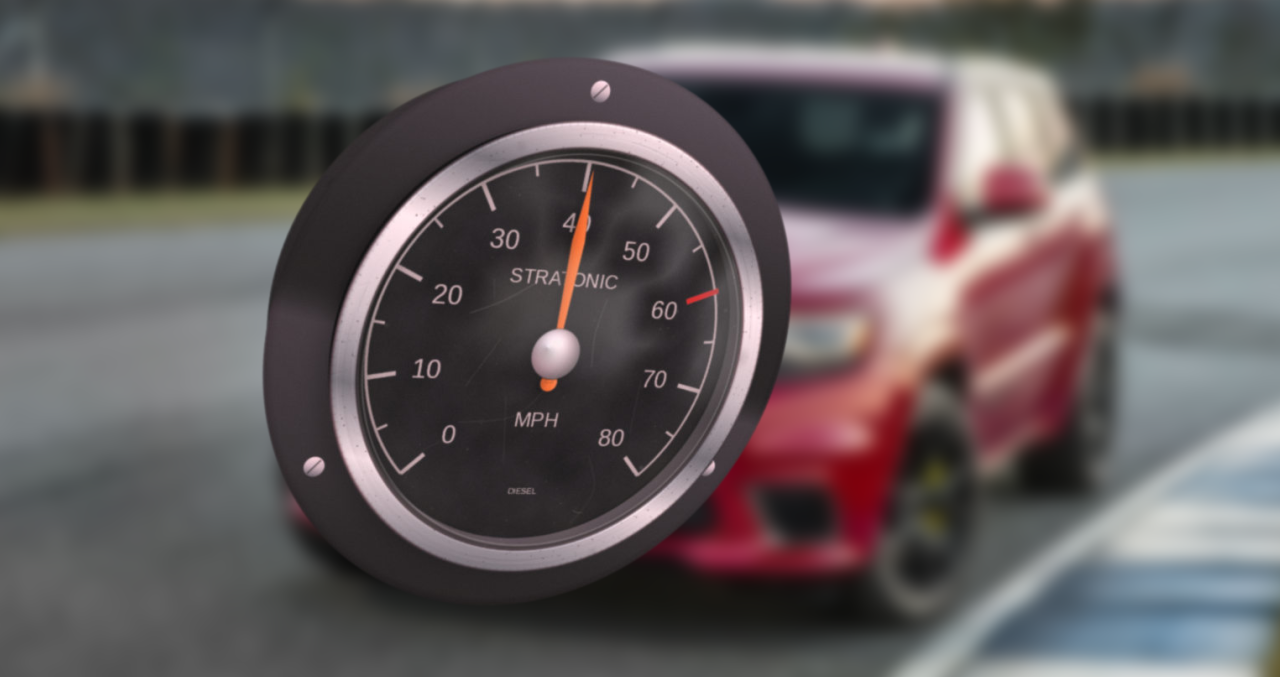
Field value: 40 mph
